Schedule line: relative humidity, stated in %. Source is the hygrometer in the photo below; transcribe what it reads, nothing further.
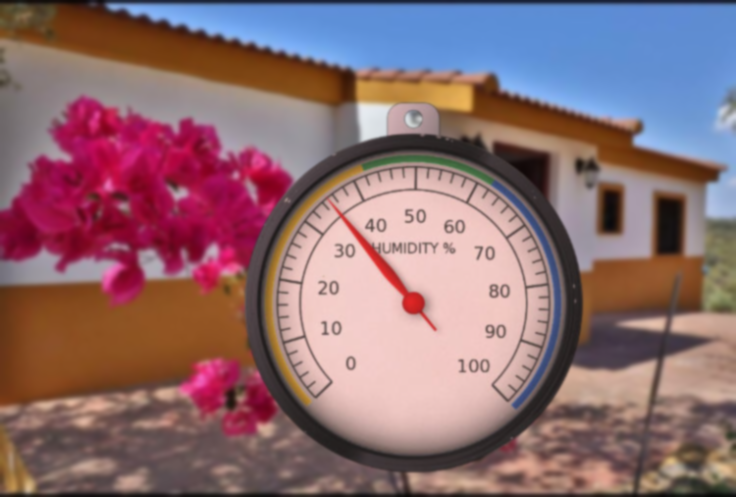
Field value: 35 %
